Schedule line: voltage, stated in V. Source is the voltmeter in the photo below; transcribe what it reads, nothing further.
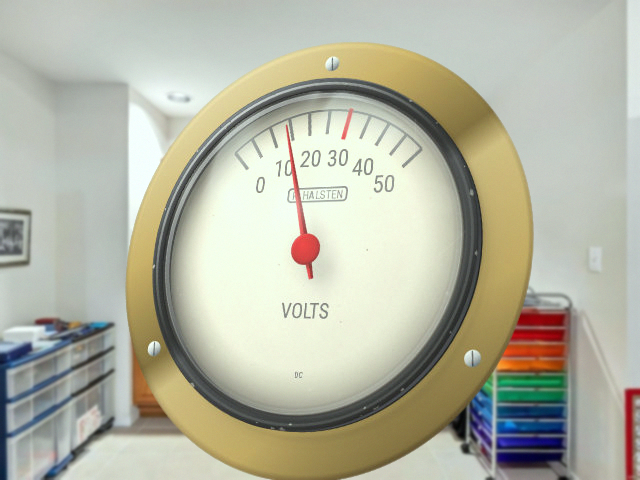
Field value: 15 V
